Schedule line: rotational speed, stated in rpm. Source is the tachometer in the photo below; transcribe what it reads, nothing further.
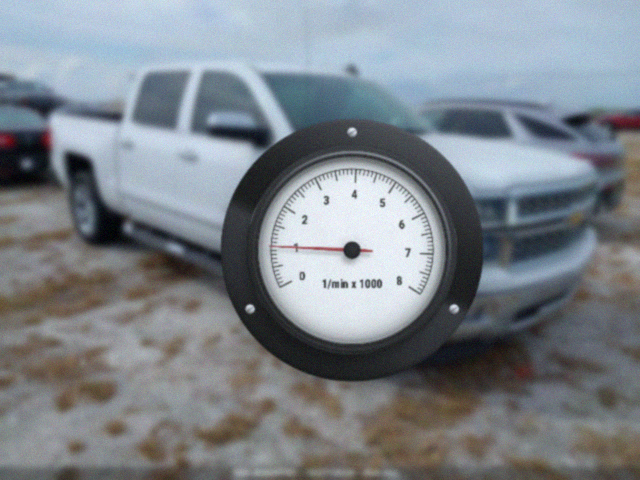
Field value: 1000 rpm
